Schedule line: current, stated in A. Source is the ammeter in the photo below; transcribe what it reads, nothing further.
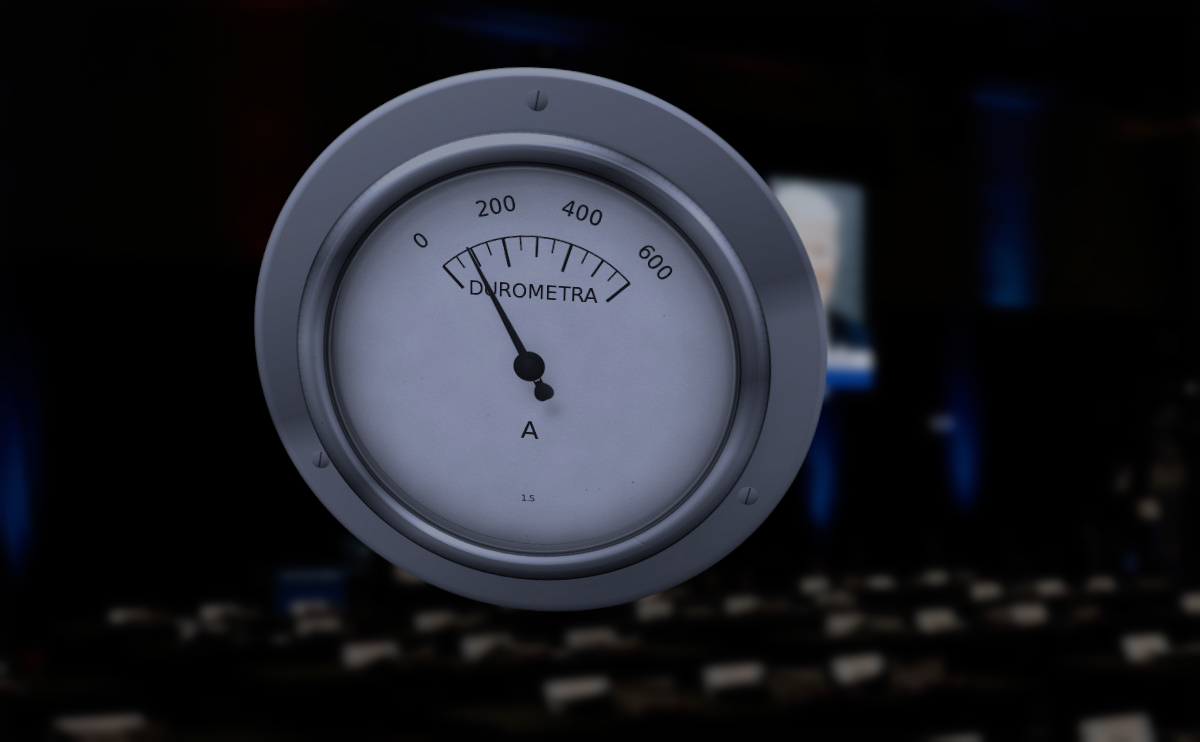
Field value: 100 A
